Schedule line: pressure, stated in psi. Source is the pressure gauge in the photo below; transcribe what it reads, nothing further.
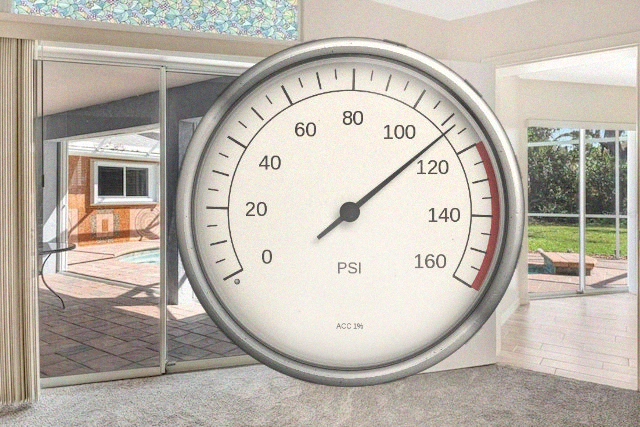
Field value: 112.5 psi
